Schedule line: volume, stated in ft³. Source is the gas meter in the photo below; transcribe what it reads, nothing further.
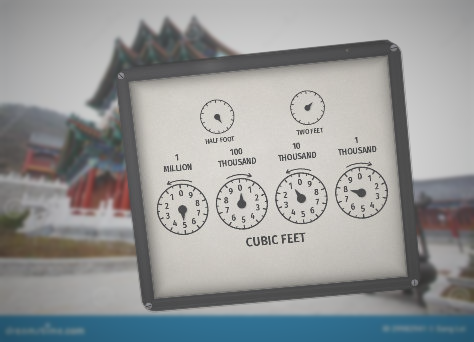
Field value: 500800 ft³
